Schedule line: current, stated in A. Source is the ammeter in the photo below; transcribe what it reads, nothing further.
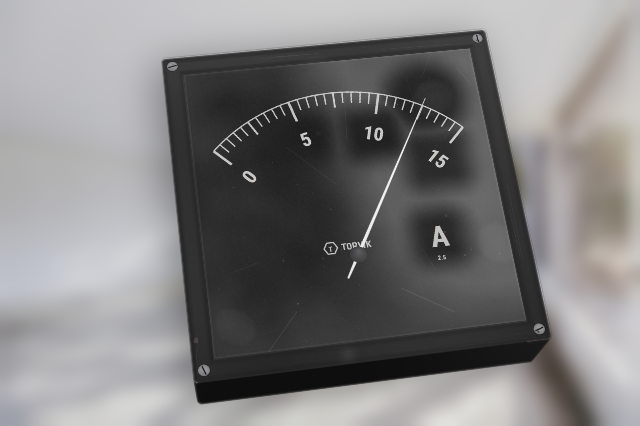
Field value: 12.5 A
